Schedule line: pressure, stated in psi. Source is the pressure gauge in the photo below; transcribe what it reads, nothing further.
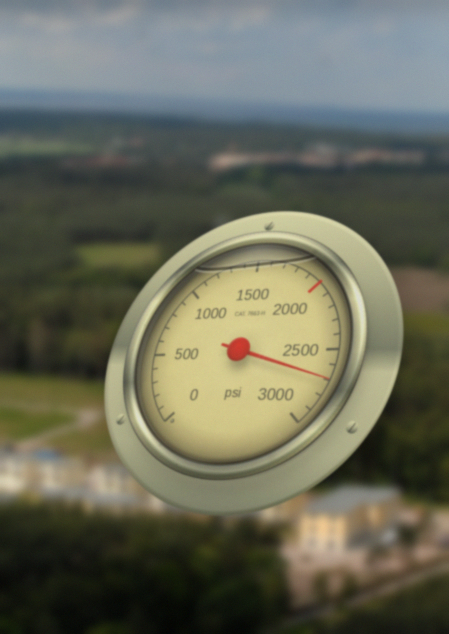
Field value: 2700 psi
